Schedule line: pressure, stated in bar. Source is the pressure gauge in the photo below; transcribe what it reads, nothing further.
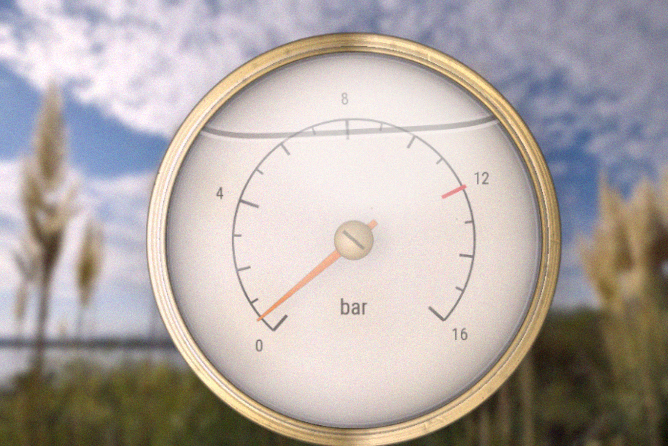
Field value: 0.5 bar
